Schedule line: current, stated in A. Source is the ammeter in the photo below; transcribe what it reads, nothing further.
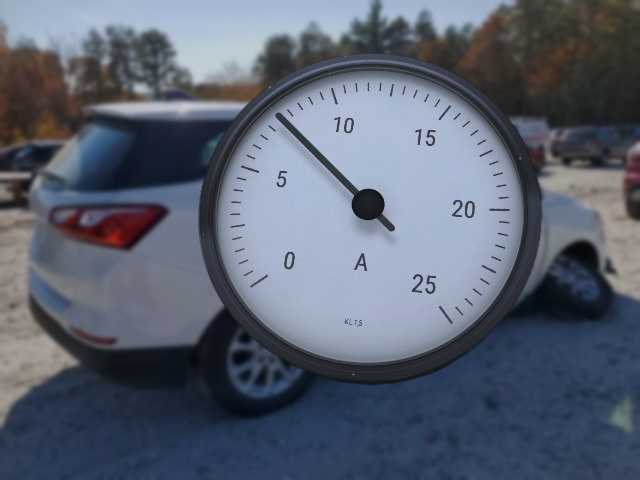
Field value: 7.5 A
